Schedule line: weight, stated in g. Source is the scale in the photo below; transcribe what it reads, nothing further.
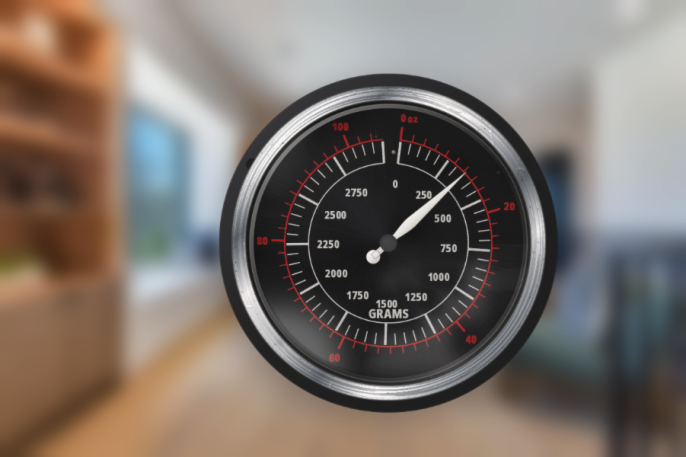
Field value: 350 g
